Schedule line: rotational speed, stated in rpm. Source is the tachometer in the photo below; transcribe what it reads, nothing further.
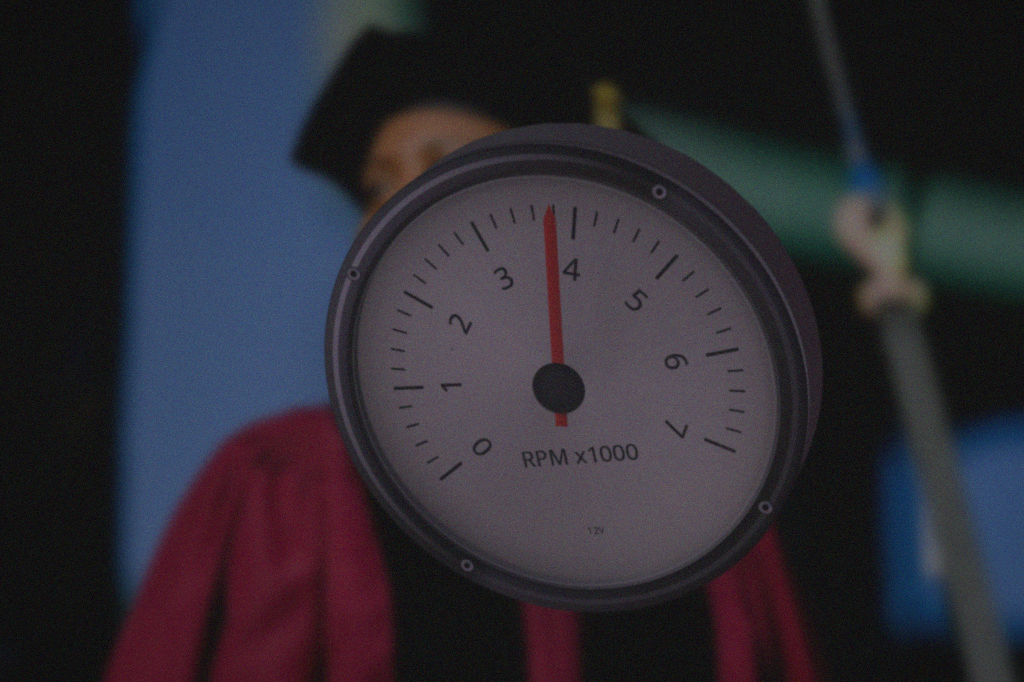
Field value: 3800 rpm
